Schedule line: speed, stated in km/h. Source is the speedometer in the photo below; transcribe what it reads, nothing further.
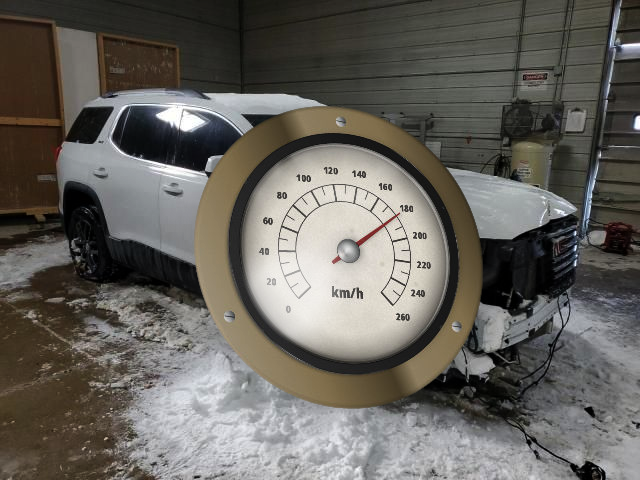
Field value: 180 km/h
